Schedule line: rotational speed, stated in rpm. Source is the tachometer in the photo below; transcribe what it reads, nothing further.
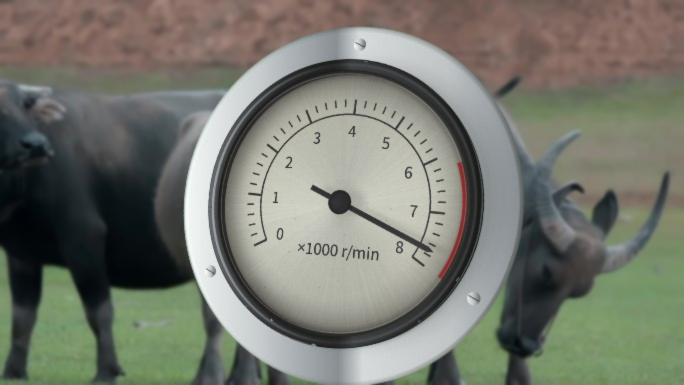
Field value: 7700 rpm
